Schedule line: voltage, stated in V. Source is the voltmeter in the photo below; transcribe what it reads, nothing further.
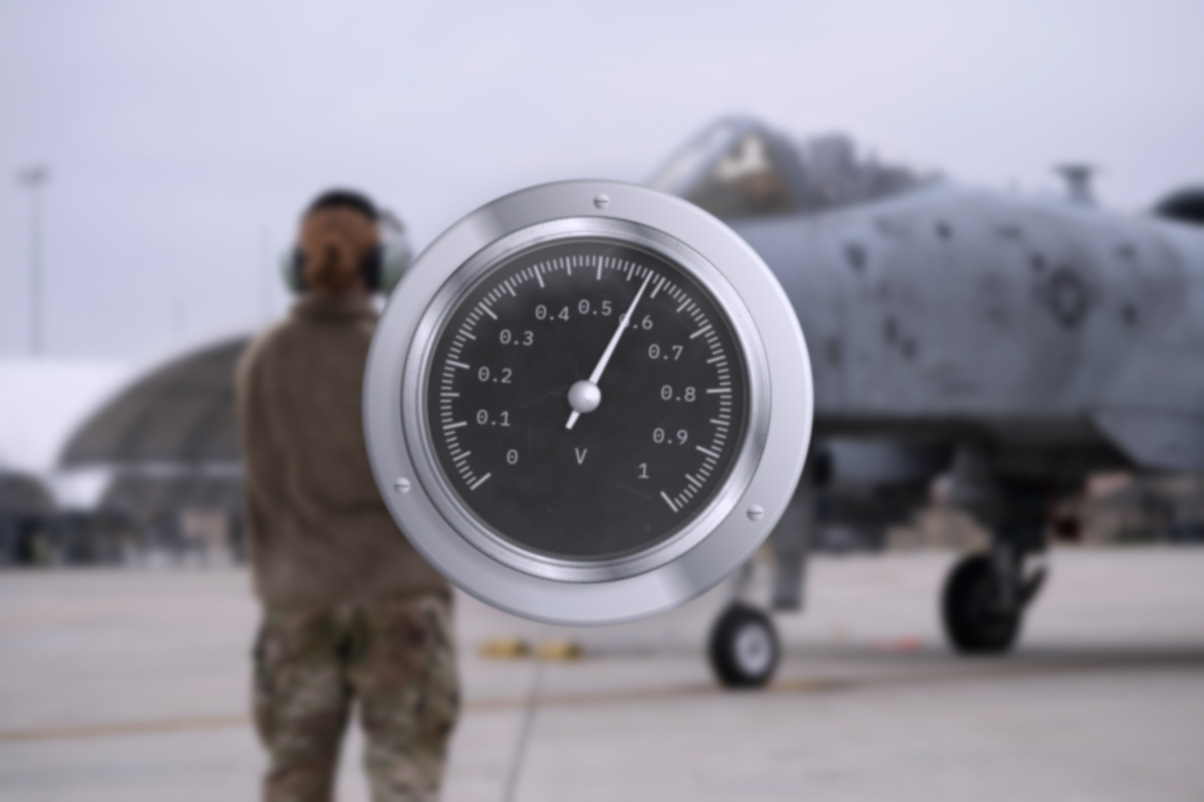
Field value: 0.58 V
